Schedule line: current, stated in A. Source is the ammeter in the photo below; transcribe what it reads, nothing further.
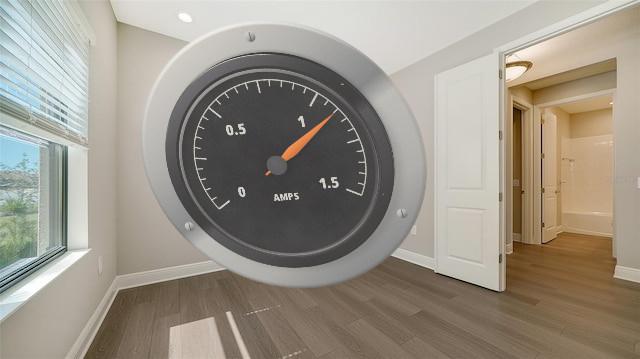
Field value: 1.1 A
